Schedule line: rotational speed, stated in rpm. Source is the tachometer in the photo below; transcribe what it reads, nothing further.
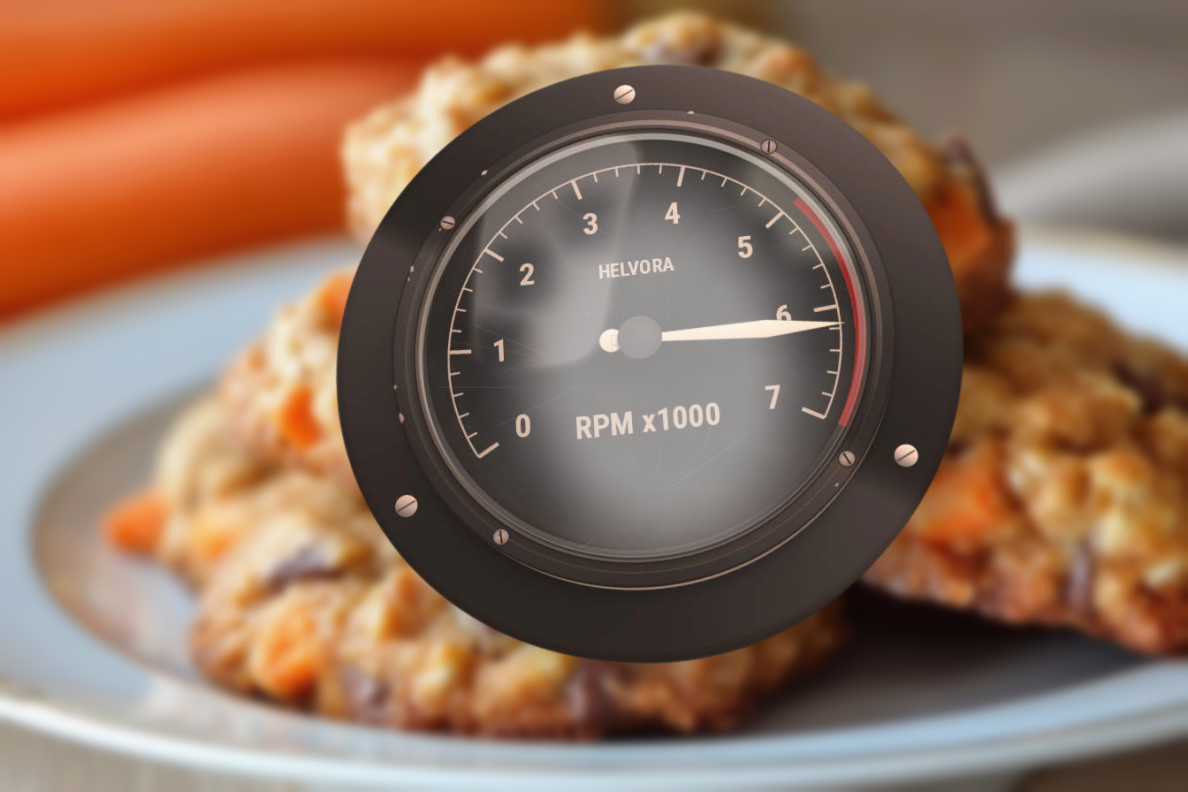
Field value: 6200 rpm
